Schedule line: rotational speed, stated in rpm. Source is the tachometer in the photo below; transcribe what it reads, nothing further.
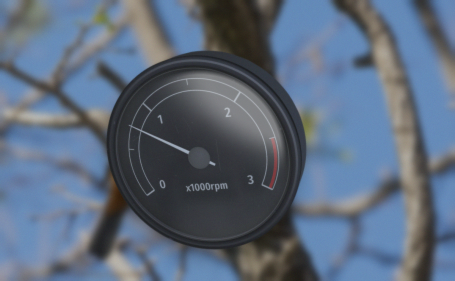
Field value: 750 rpm
